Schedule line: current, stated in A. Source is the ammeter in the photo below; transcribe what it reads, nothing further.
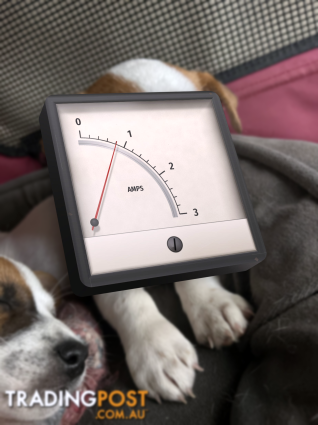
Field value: 0.8 A
